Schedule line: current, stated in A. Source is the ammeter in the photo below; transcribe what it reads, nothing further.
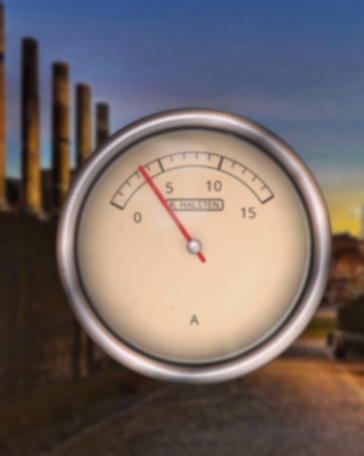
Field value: 3.5 A
